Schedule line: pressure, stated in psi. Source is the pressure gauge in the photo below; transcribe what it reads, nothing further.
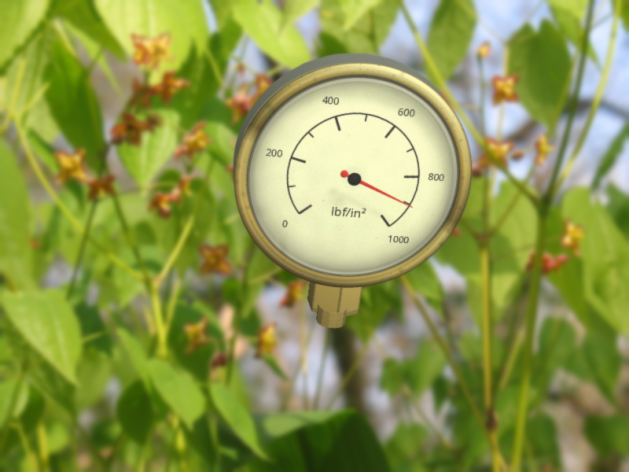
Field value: 900 psi
